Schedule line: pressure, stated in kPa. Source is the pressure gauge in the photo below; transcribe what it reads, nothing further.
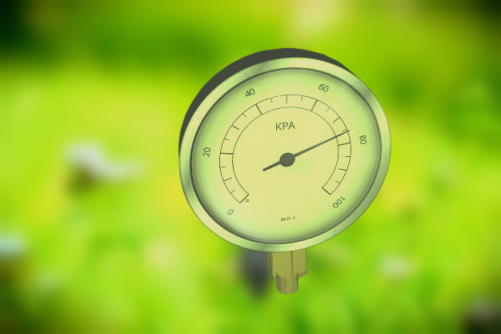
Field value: 75 kPa
